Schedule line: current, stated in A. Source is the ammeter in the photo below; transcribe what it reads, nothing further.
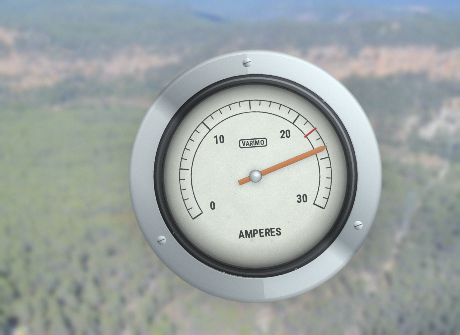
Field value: 24 A
